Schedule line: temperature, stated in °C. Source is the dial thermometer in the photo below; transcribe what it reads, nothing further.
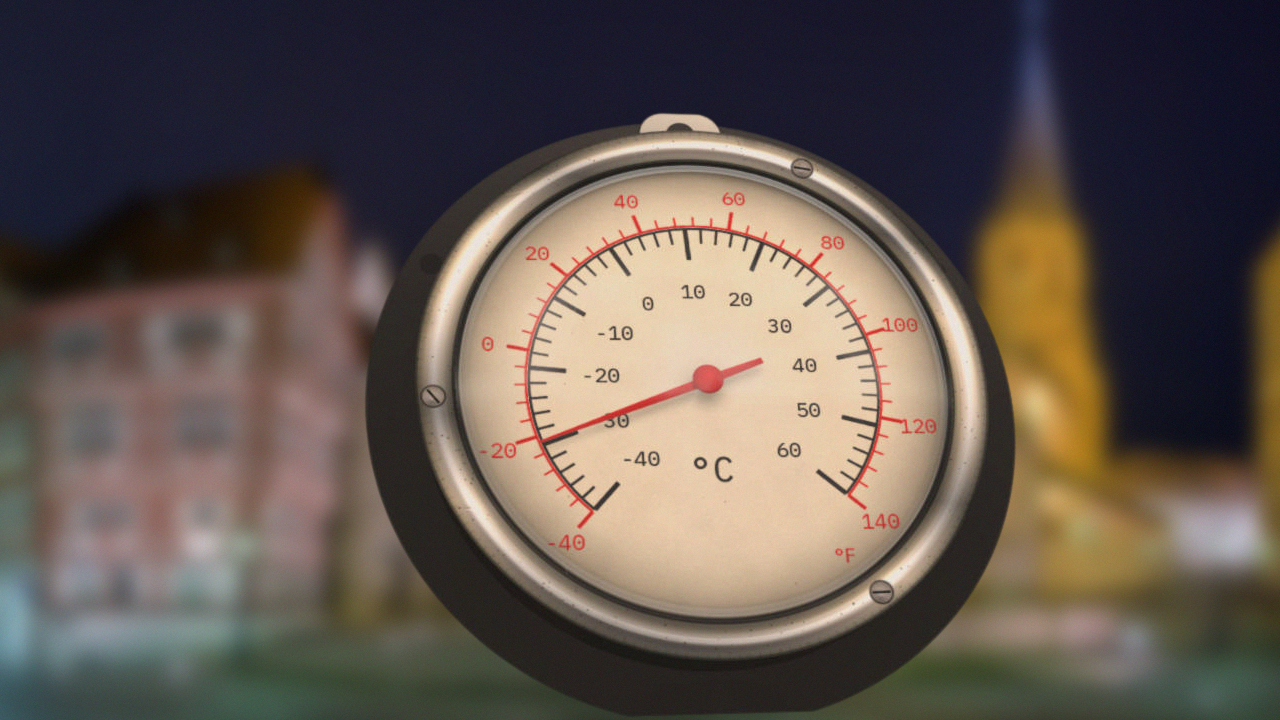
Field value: -30 °C
